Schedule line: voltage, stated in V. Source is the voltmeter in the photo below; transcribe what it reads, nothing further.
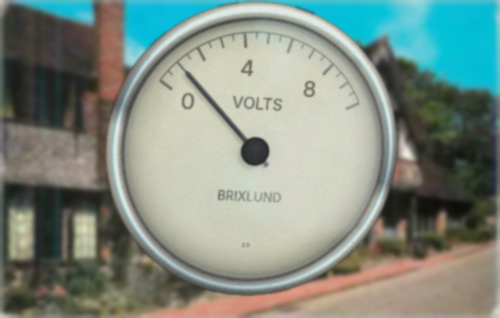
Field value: 1 V
